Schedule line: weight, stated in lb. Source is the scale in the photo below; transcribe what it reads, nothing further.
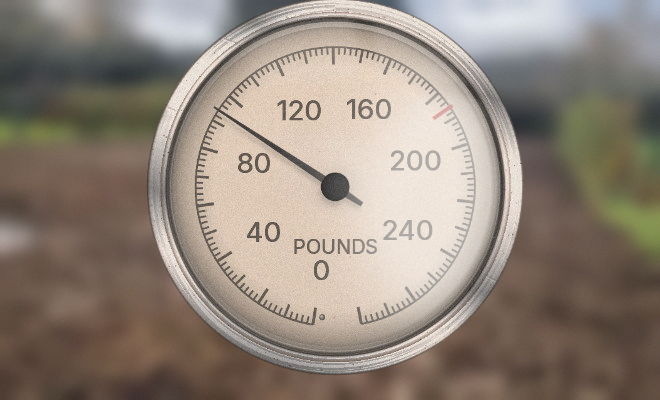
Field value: 94 lb
